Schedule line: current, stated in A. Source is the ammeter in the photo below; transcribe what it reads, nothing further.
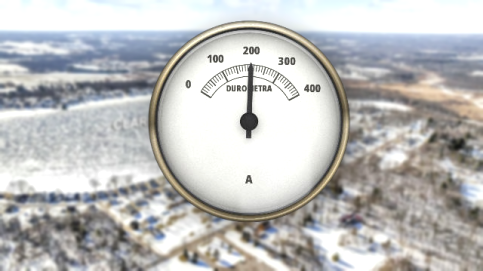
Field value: 200 A
